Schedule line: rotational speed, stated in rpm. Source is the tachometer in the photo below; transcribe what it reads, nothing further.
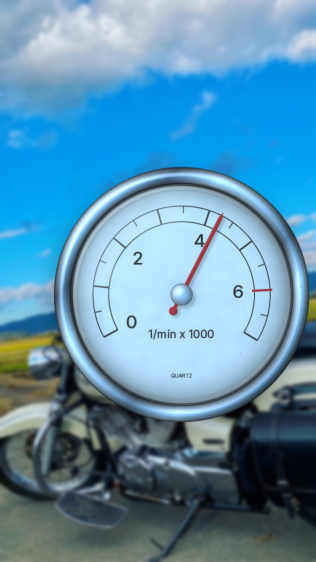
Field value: 4250 rpm
